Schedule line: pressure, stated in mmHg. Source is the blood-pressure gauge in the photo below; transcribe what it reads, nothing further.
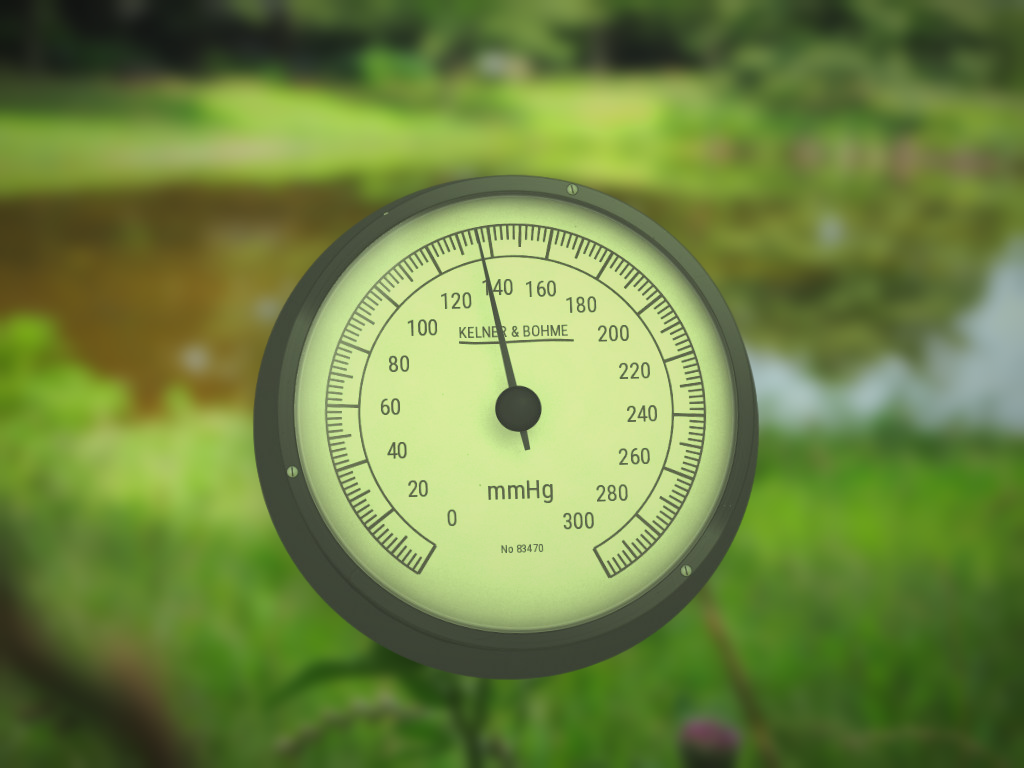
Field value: 136 mmHg
